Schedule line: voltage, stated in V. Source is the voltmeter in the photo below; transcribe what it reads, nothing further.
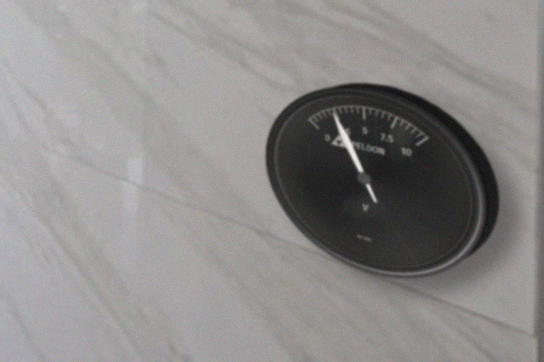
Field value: 2.5 V
